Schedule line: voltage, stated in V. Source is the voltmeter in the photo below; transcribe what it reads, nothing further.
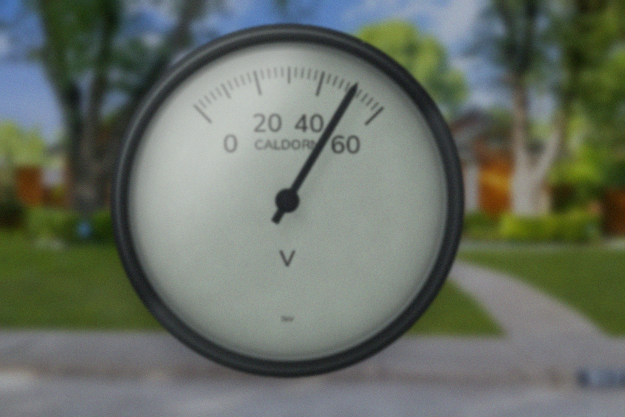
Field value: 50 V
